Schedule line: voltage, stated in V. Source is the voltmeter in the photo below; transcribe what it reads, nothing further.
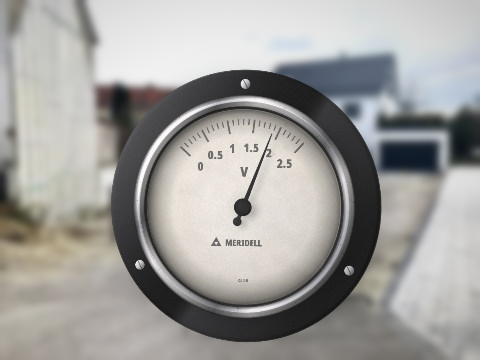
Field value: 1.9 V
